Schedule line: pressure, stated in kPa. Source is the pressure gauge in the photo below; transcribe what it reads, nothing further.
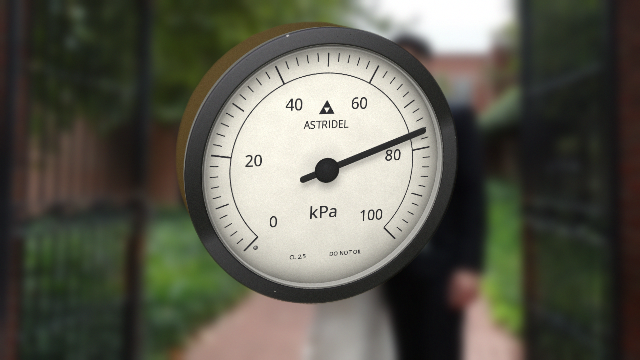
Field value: 76 kPa
